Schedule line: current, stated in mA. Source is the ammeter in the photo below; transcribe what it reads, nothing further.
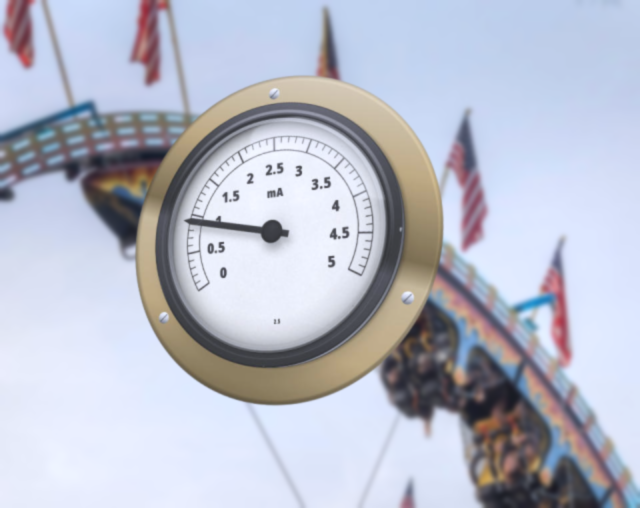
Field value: 0.9 mA
